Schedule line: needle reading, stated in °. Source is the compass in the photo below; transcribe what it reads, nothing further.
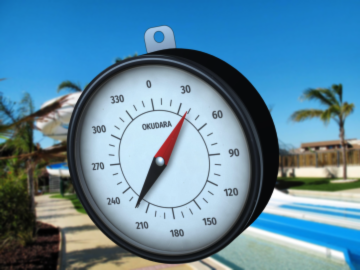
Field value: 40 °
